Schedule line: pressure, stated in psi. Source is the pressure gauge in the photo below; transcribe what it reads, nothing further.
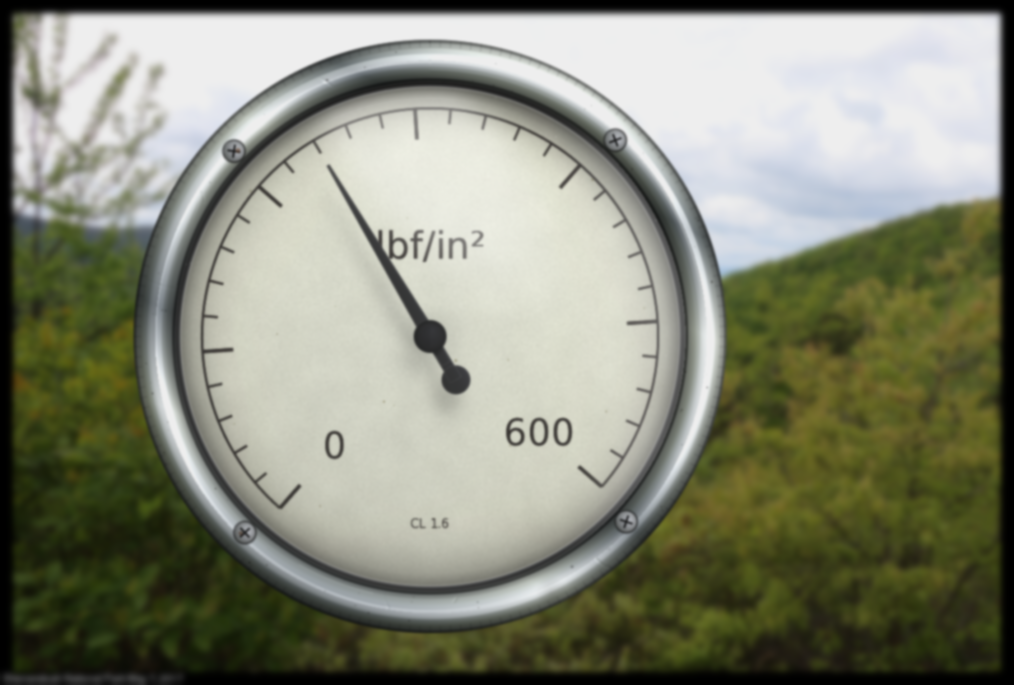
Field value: 240 psi
